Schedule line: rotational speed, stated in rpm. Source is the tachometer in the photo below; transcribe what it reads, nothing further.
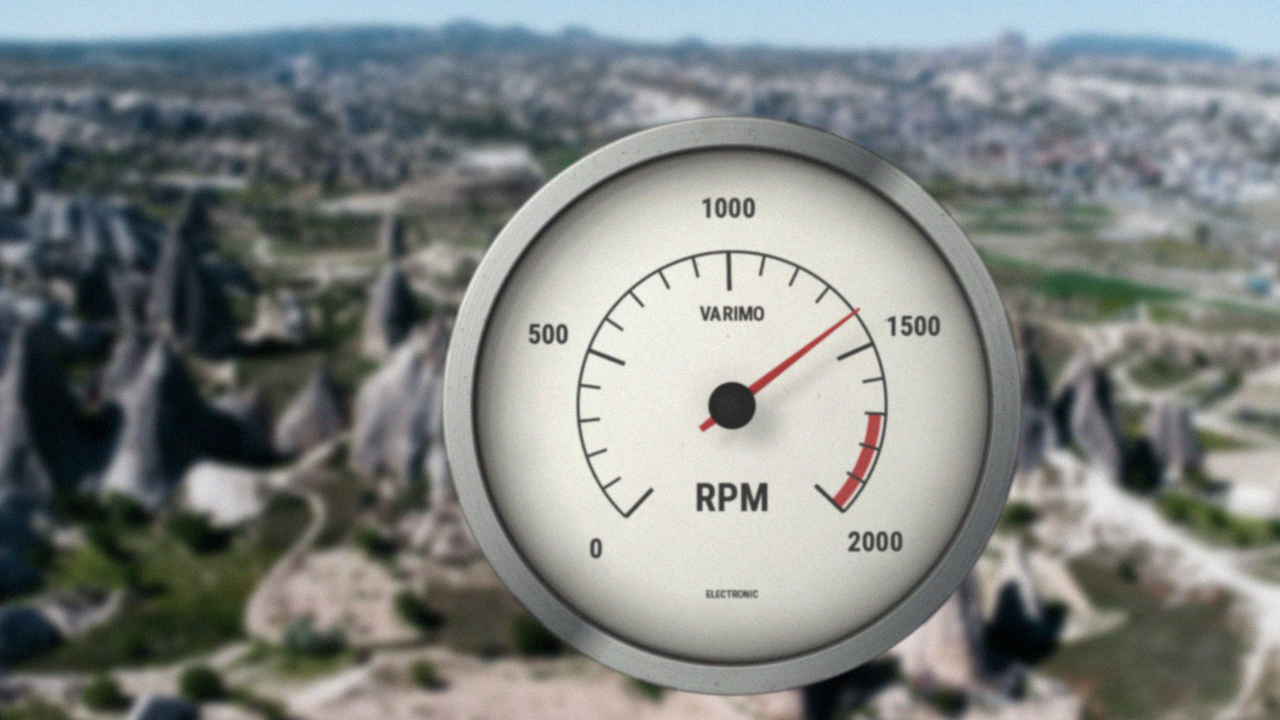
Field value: 1400 rpm
